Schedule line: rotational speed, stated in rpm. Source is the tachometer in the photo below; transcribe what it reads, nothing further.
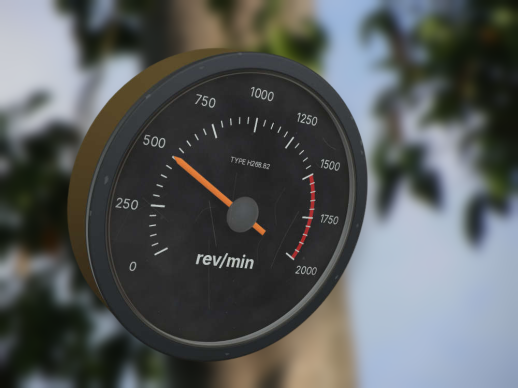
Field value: 500 rpm
